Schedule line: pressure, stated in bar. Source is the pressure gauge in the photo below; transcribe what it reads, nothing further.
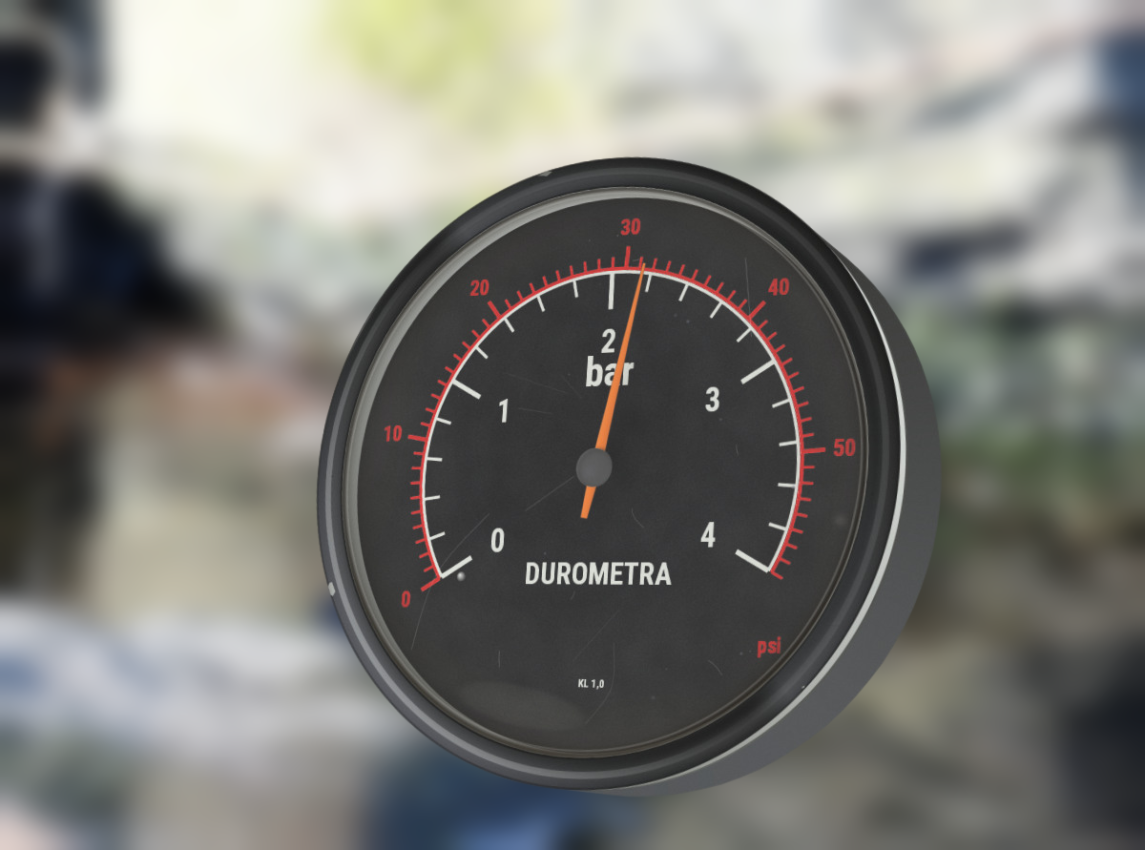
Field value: 2.2 bar
